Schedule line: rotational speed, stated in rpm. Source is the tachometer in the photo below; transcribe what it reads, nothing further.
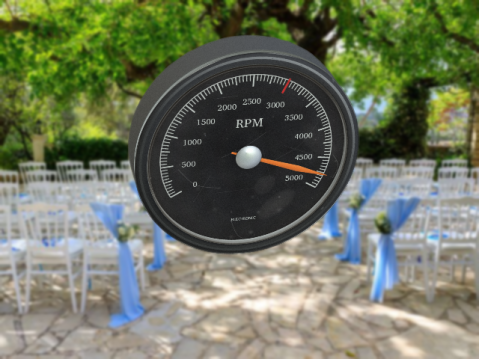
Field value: 4750 rpm
